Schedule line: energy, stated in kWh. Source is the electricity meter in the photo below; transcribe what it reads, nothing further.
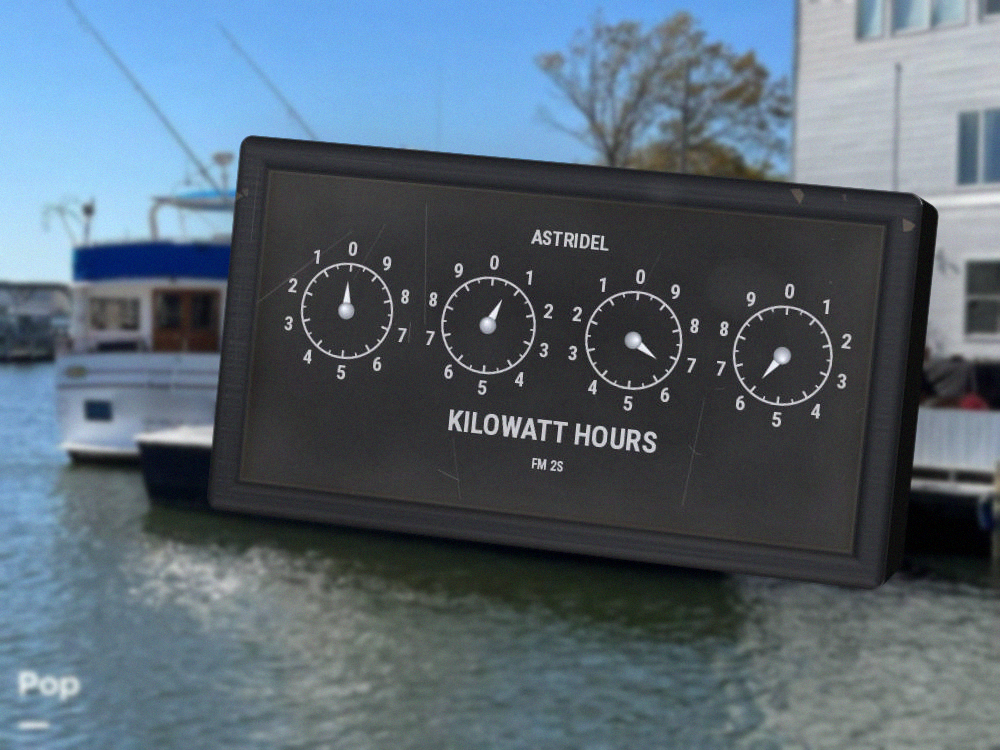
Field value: 66 kWh
